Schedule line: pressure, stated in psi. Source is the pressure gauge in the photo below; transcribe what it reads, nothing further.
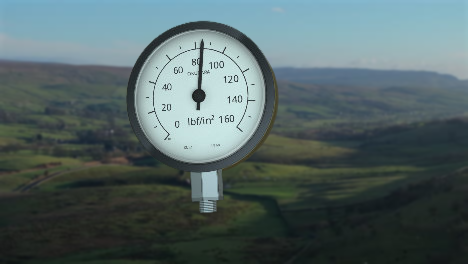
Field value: 85 psi
